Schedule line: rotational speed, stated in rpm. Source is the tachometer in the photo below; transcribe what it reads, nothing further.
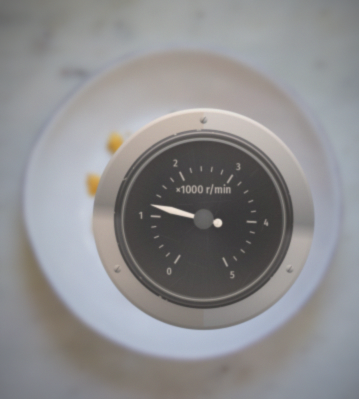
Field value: 1200 rpm
